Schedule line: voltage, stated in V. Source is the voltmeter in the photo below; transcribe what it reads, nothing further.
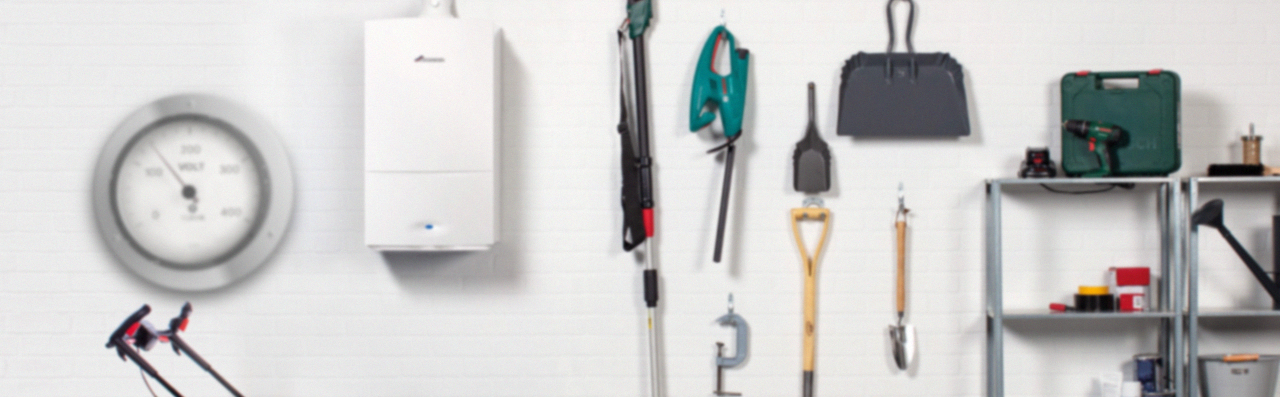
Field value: 140 V
